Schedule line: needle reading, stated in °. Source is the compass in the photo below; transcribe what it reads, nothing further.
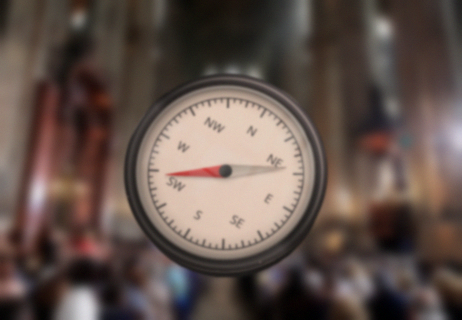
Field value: 235 °
